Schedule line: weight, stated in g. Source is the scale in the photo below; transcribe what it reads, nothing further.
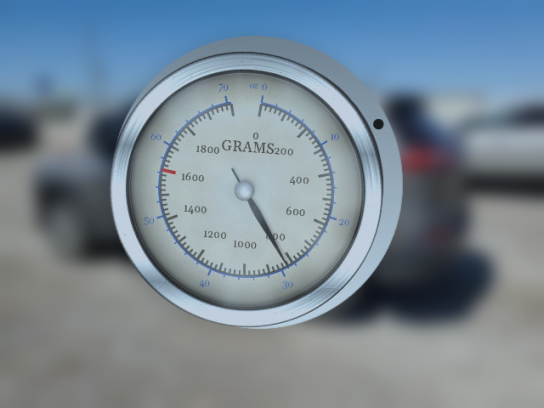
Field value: 820 g
